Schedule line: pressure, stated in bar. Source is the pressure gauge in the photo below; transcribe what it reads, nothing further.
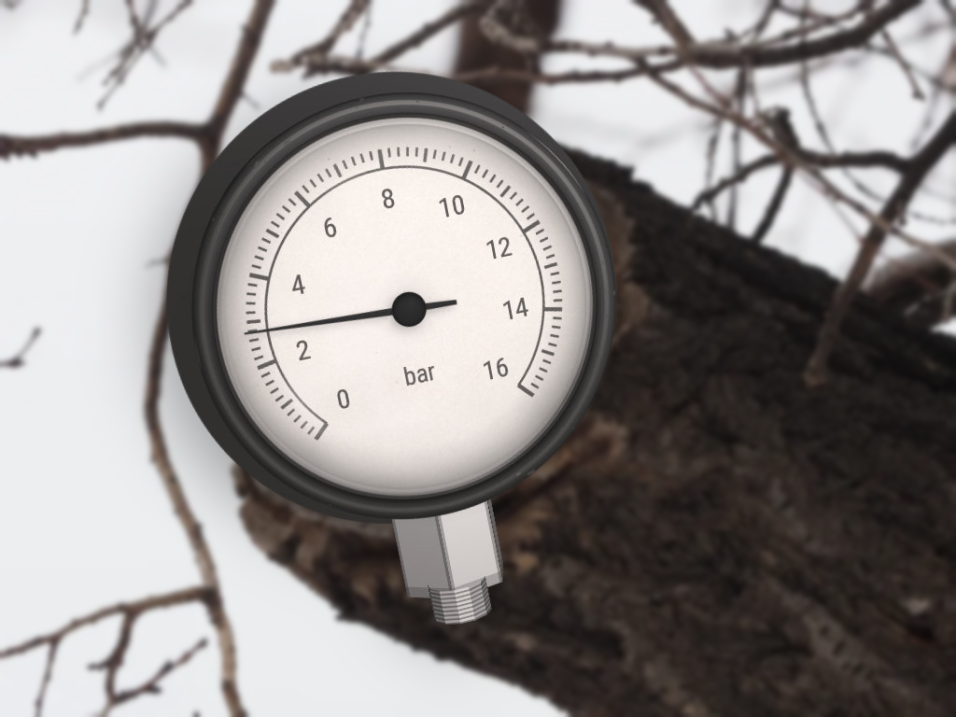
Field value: 2.8 bar
